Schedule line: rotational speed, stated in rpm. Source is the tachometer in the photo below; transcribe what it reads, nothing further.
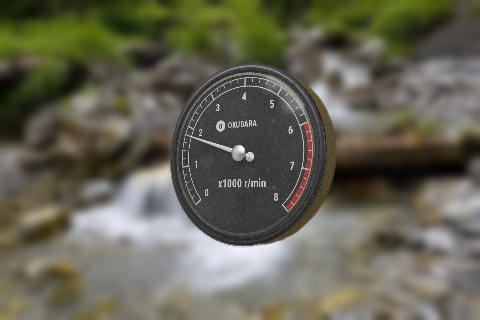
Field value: 1800 rpm
